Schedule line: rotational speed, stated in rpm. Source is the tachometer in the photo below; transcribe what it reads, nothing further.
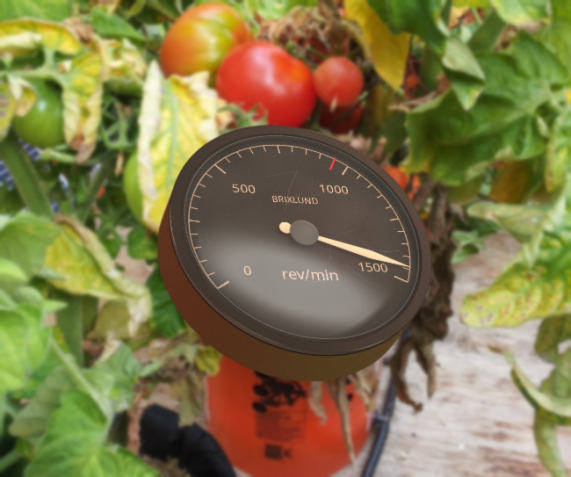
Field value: 1450 rpm
